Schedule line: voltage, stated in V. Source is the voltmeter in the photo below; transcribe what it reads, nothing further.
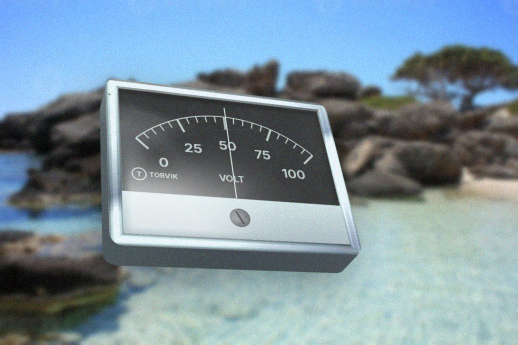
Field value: 50 V
